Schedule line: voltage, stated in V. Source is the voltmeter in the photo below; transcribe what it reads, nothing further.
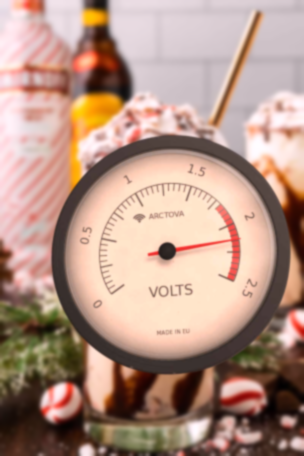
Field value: 2.15 V
